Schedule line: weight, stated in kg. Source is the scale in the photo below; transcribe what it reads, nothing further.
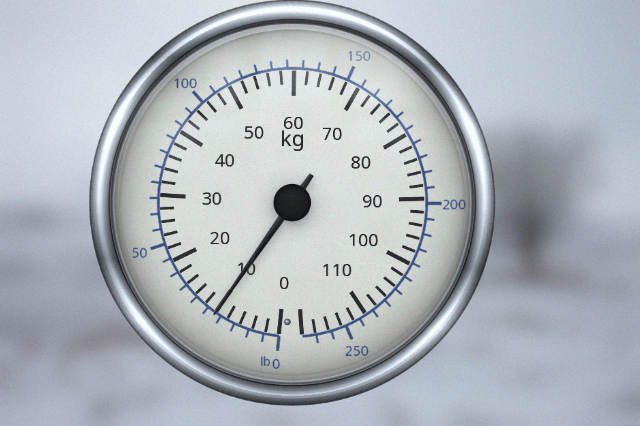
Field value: 10 kg
